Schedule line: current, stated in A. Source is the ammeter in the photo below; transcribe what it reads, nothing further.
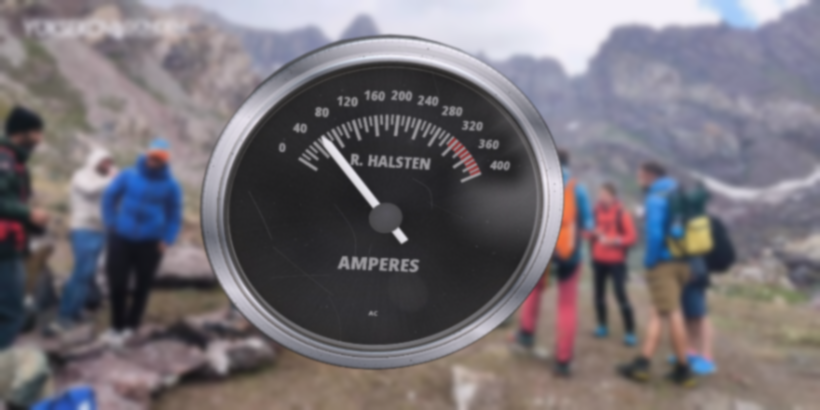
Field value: 60 A
